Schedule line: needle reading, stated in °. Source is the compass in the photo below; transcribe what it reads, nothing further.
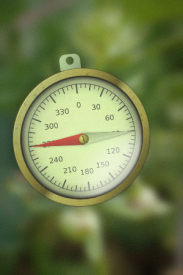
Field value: 270 °
